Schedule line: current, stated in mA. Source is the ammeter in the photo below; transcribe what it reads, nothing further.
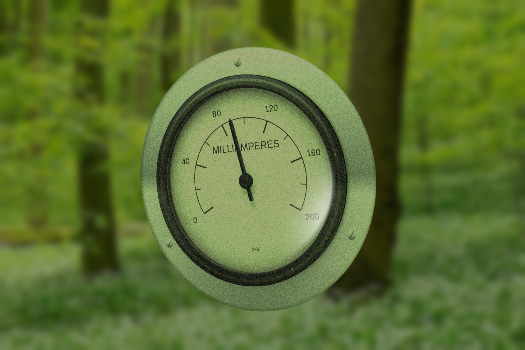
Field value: 90 mA
